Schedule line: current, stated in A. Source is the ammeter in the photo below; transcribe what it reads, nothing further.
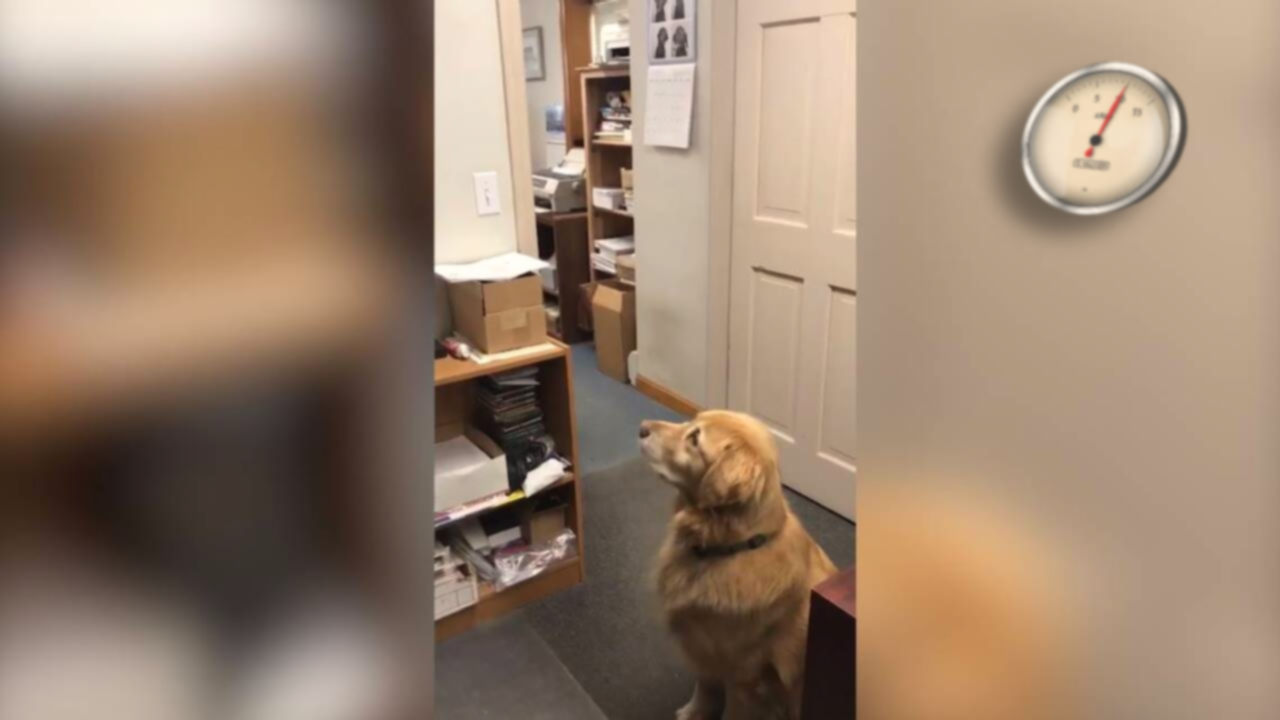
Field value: 10 A
